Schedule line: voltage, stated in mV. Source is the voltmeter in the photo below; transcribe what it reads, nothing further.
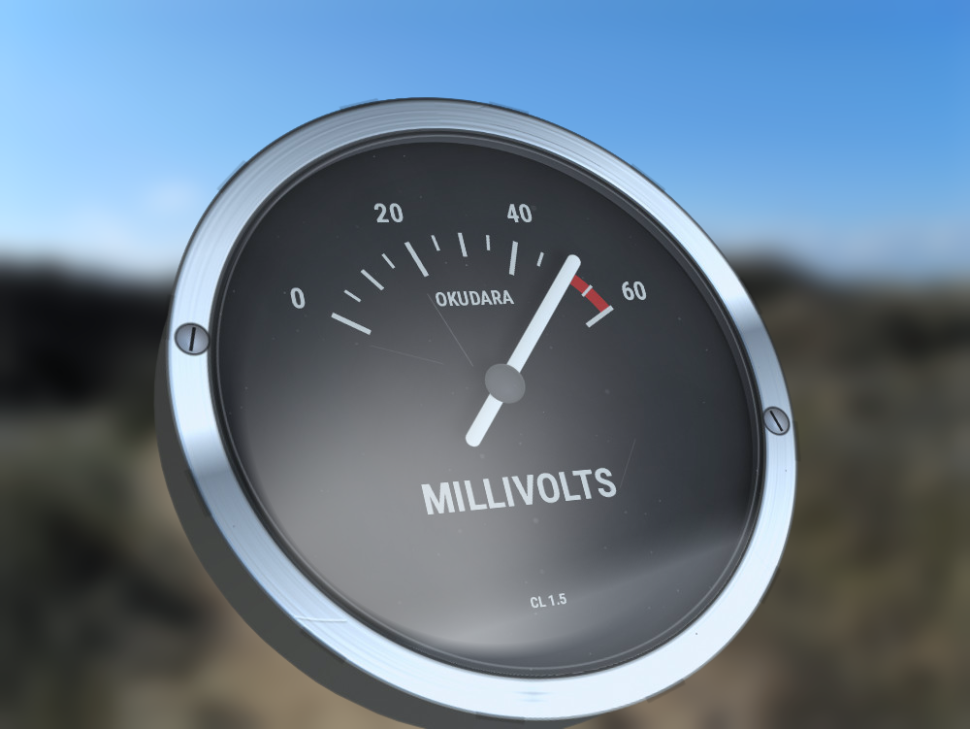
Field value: 50 mV
